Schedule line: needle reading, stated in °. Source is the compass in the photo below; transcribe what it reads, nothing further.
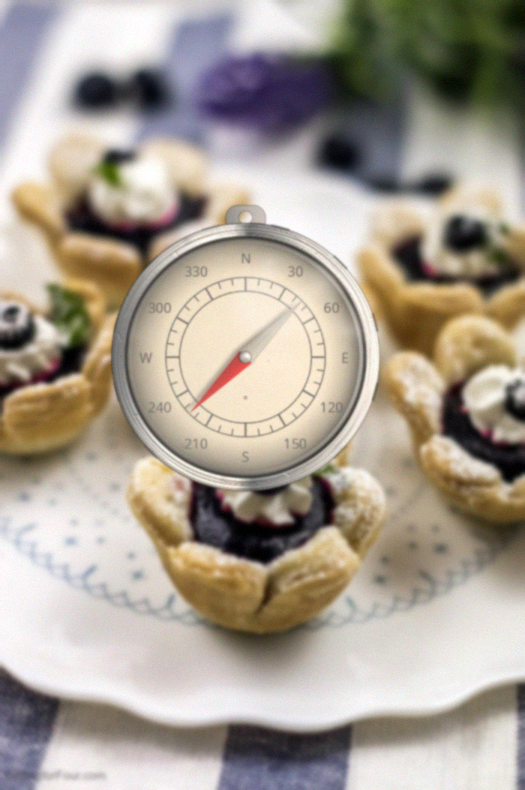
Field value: 225 °
